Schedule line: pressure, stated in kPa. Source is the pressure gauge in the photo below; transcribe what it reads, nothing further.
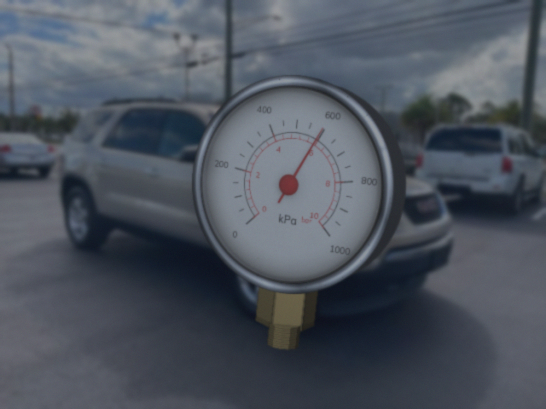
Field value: 600 kPa
